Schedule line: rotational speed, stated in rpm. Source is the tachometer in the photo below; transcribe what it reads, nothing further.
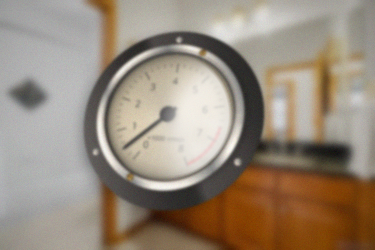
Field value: 400 rpm
